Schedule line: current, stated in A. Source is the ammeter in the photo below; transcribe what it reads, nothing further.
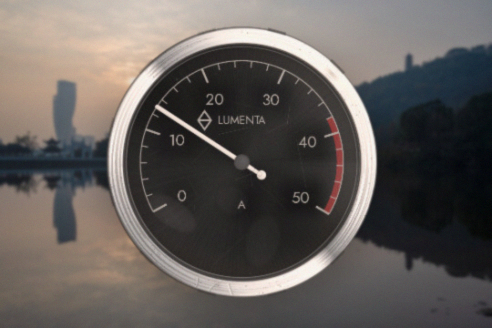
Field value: 13 A
